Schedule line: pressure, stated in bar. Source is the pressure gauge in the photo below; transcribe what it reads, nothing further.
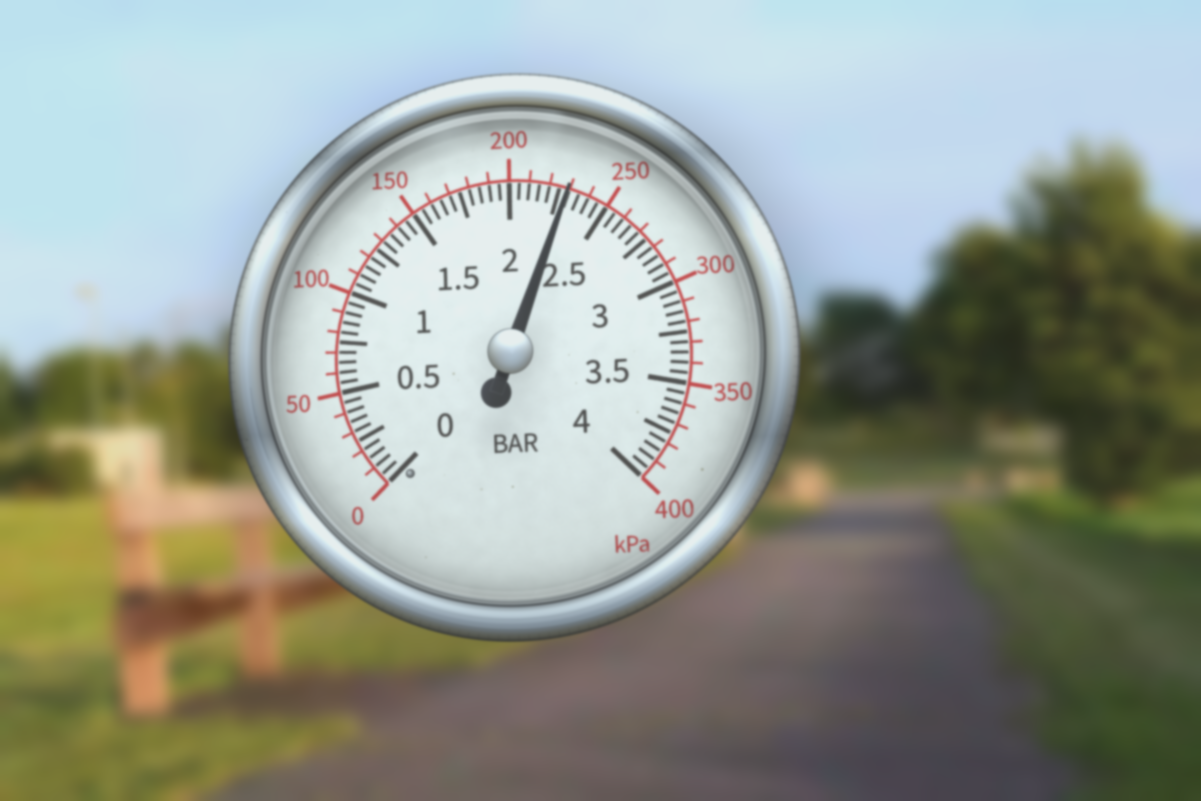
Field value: 2.3 bar
